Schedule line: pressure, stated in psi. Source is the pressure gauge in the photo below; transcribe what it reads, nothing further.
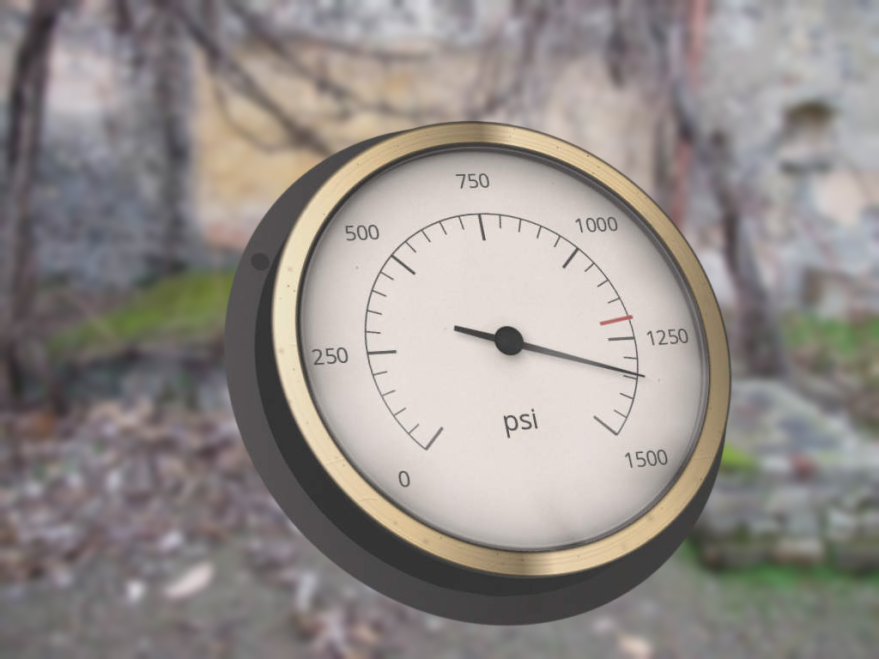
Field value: 1350 psi
